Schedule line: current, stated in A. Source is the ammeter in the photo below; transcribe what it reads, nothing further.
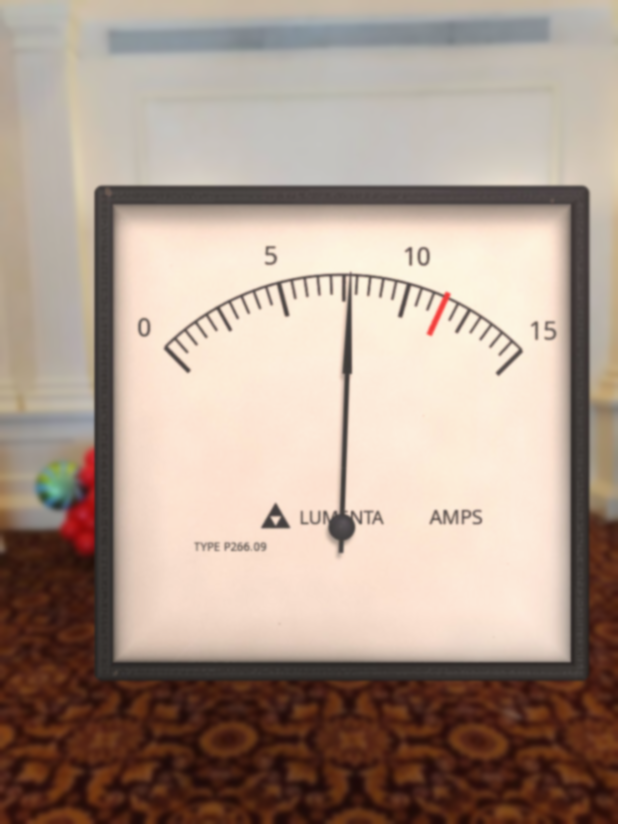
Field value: 7.75 A
